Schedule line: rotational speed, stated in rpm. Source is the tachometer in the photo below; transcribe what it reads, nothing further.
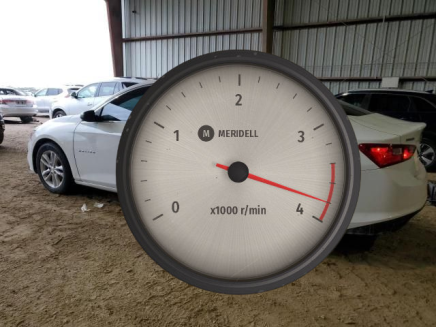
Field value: 3800 rpm
